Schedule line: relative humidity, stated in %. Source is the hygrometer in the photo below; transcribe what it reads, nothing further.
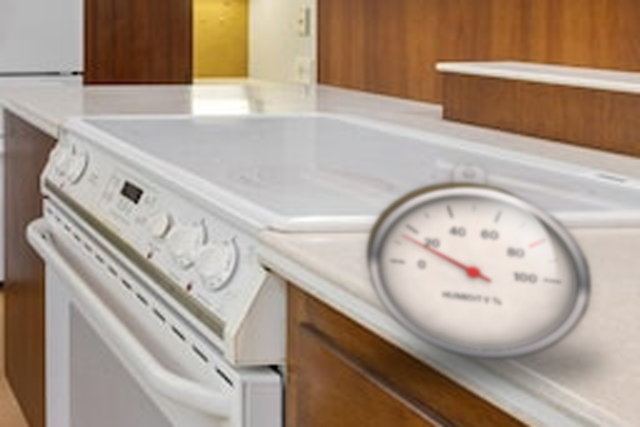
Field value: 15 %
